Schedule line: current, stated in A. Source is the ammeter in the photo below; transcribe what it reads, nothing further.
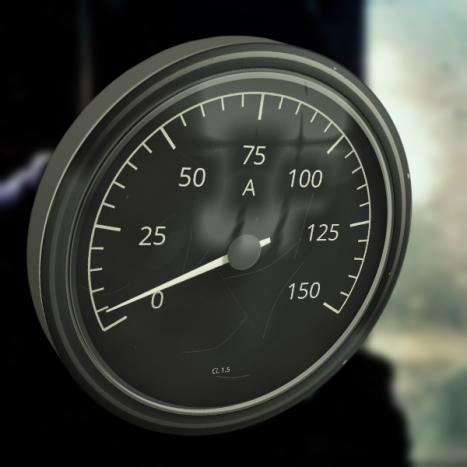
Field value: 5 A
